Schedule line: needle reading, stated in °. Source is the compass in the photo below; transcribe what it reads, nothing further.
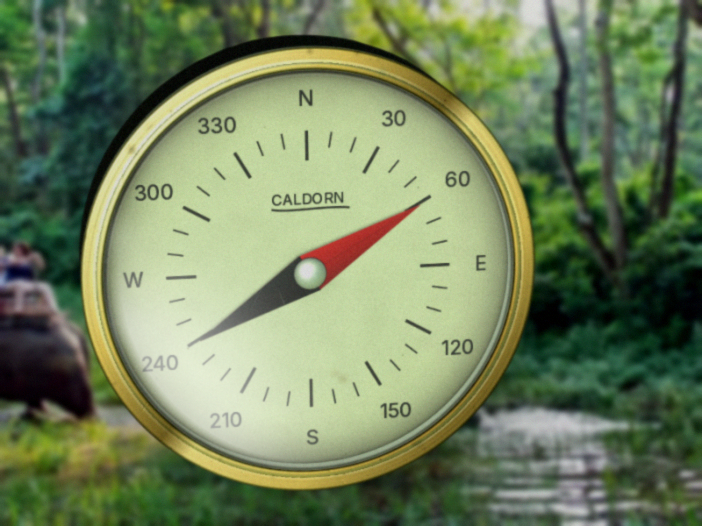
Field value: 60 °
